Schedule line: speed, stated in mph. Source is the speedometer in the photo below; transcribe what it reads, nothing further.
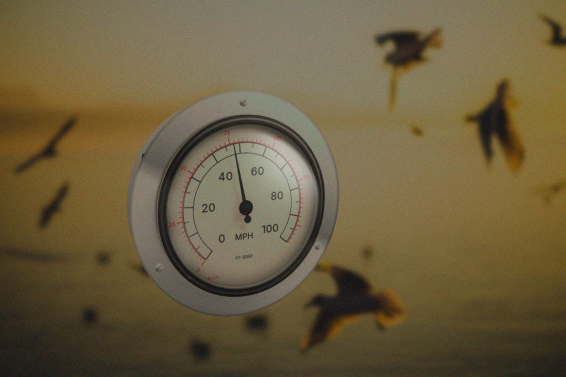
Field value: 47.5 mph
